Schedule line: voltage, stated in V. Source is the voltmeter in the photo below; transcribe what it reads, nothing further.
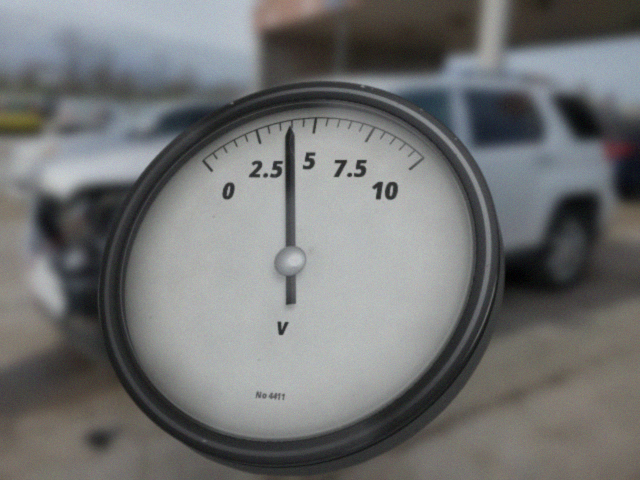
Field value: 4 V
